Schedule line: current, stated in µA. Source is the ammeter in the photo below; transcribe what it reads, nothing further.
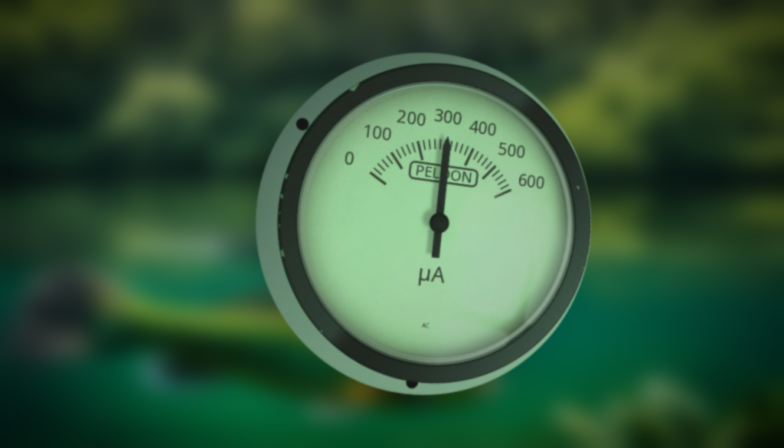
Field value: 300 µA
